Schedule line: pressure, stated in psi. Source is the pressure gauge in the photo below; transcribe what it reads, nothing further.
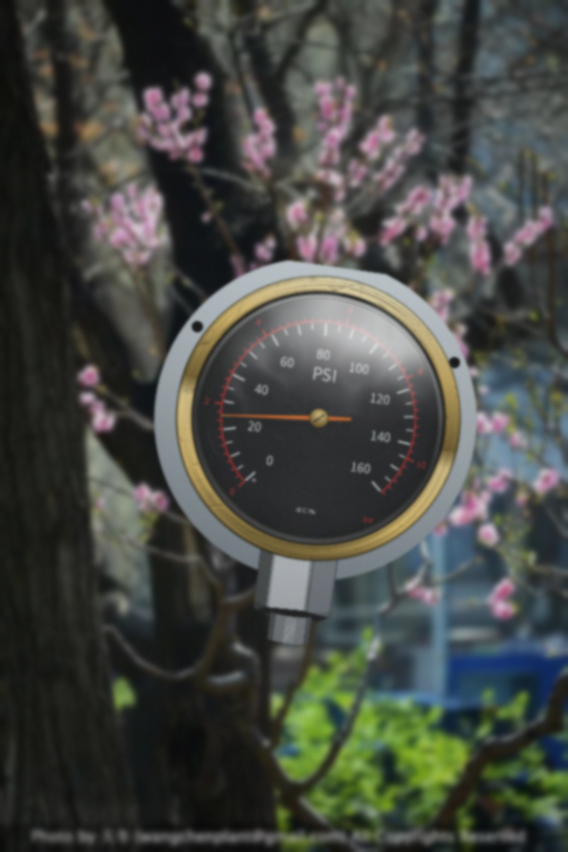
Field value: 25 psi
